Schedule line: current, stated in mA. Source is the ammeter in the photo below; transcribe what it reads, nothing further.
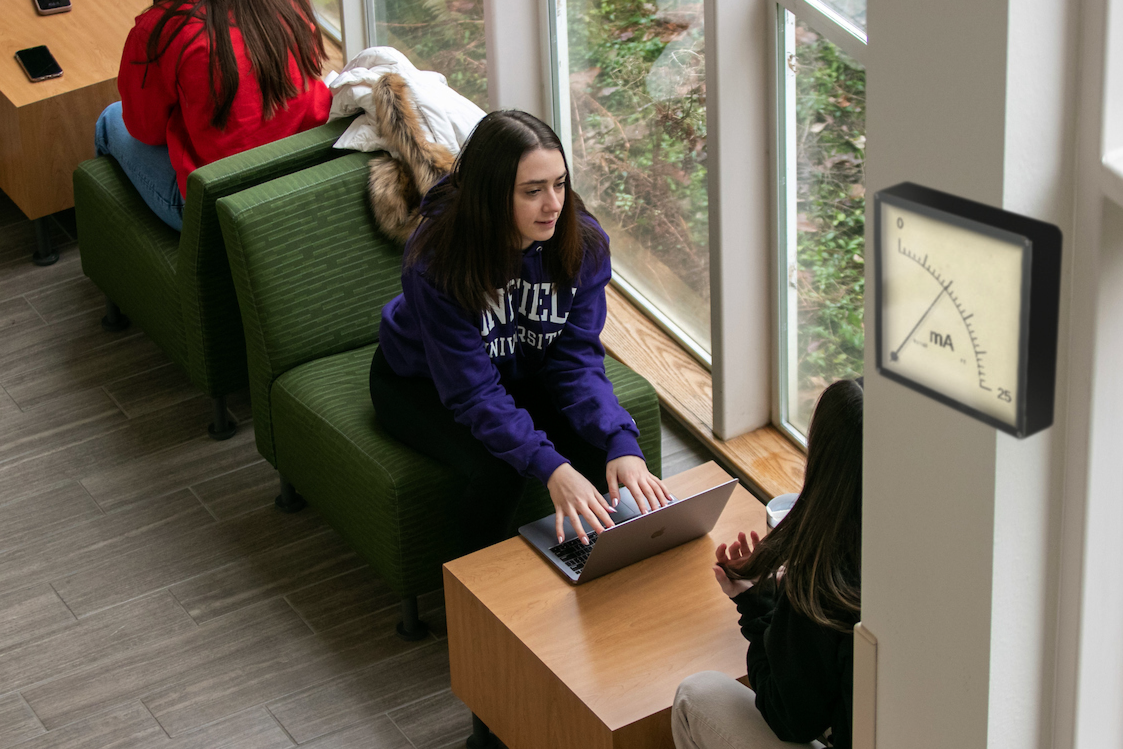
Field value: 10 mA
